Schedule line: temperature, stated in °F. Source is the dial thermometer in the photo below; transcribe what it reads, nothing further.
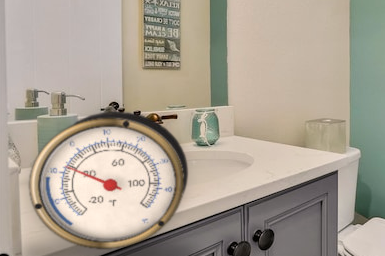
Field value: 20 °F
